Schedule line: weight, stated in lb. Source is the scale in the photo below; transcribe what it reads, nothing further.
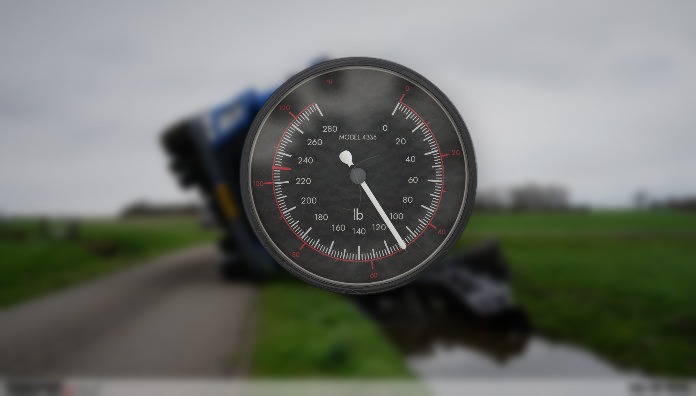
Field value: 110 lb
